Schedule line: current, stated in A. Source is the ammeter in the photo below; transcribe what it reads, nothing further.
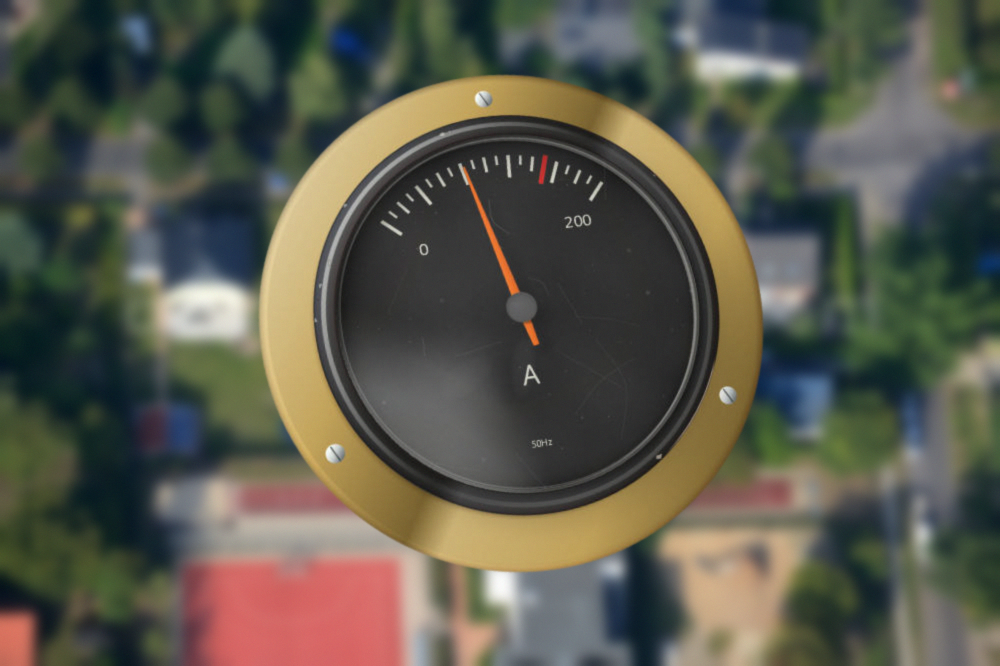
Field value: 80 A
